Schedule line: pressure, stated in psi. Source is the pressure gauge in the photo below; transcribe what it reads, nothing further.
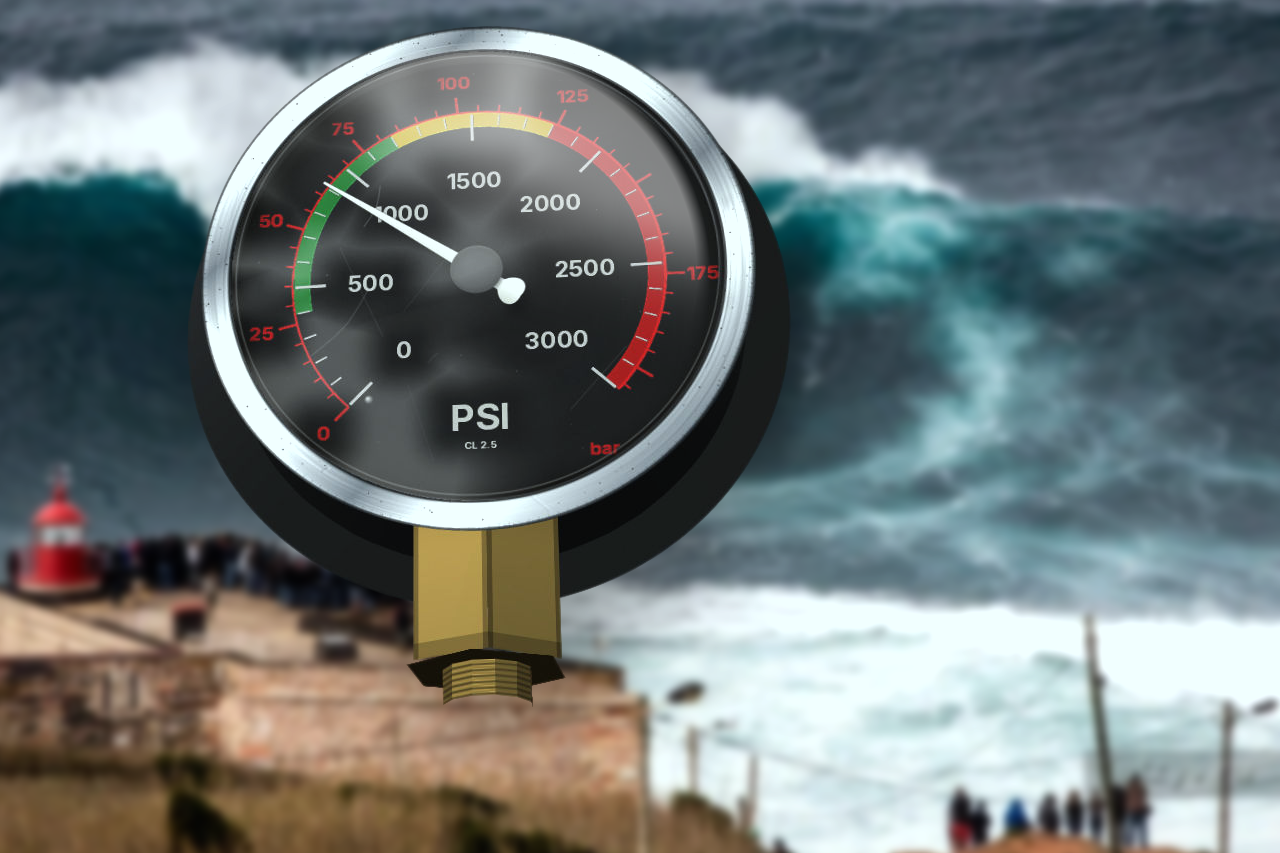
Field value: 900 psi
